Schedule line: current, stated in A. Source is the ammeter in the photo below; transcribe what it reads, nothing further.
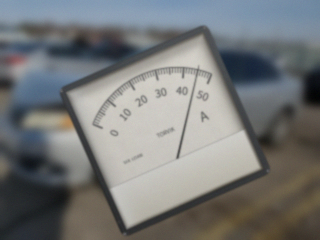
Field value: 45 A
